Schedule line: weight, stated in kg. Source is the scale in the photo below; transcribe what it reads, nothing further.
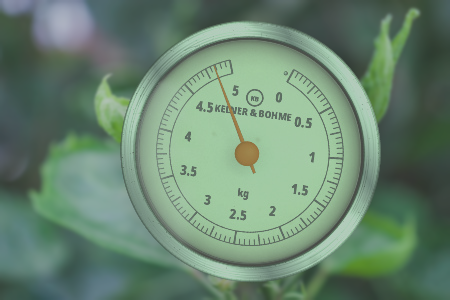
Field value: 4.85 kg
